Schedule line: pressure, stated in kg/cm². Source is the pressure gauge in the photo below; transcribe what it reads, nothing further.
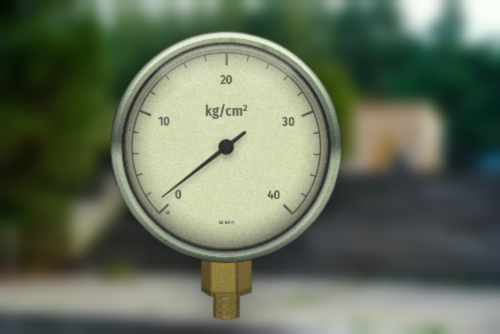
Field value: 1 kg/cm²
